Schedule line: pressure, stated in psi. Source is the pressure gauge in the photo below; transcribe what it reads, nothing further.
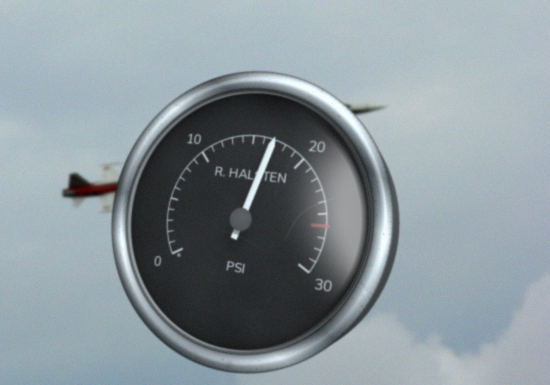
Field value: 17 psi
